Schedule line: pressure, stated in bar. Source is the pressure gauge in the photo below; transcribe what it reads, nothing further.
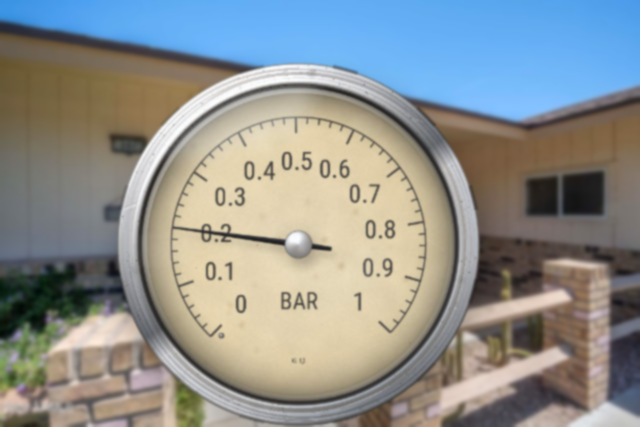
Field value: 0.2 bar
